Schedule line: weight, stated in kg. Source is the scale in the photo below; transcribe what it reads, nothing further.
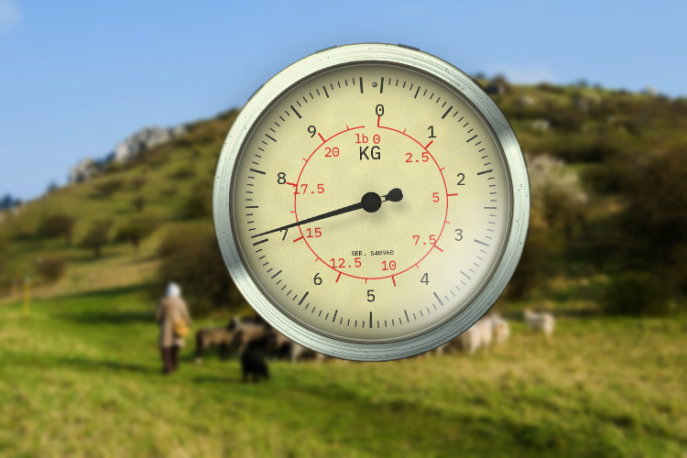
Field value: 7.1 kg
